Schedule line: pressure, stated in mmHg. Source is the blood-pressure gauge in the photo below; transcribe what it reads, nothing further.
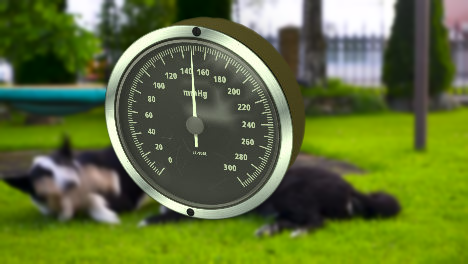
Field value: 150 mmHg
